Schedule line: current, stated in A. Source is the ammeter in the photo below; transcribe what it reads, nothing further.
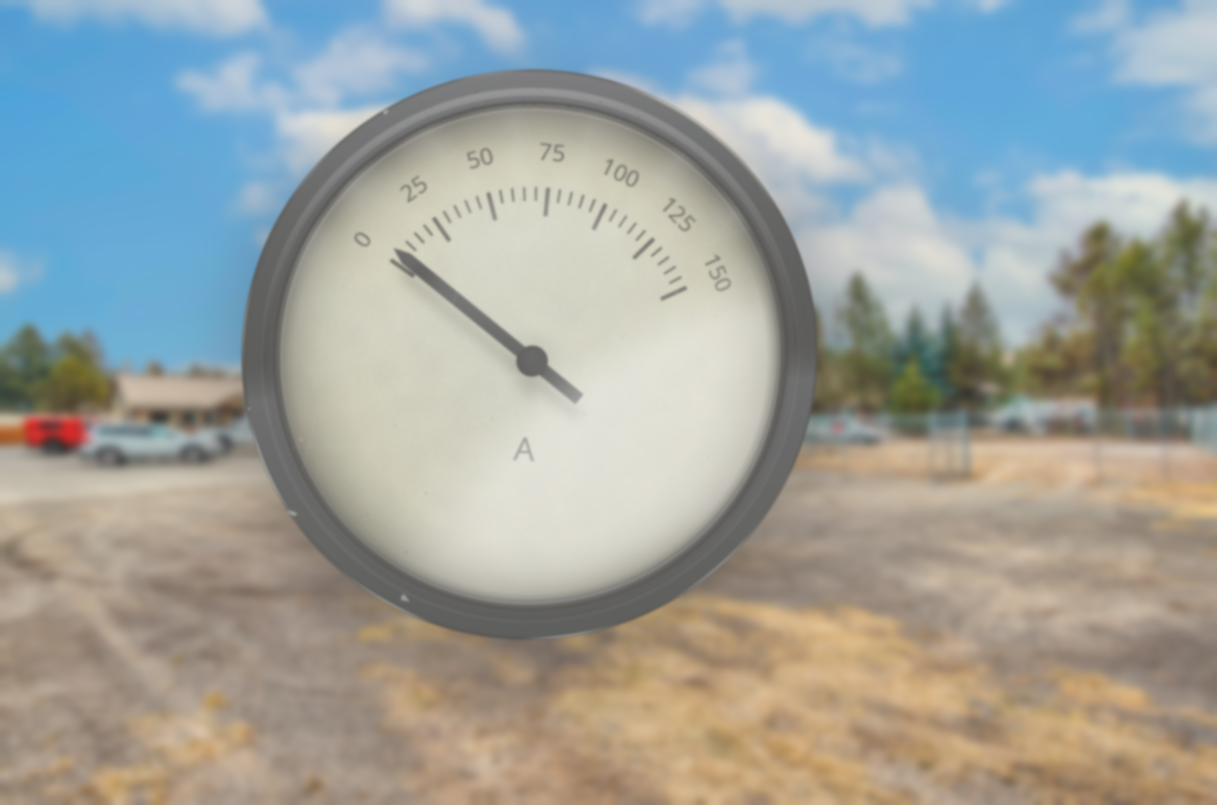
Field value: 5 A
